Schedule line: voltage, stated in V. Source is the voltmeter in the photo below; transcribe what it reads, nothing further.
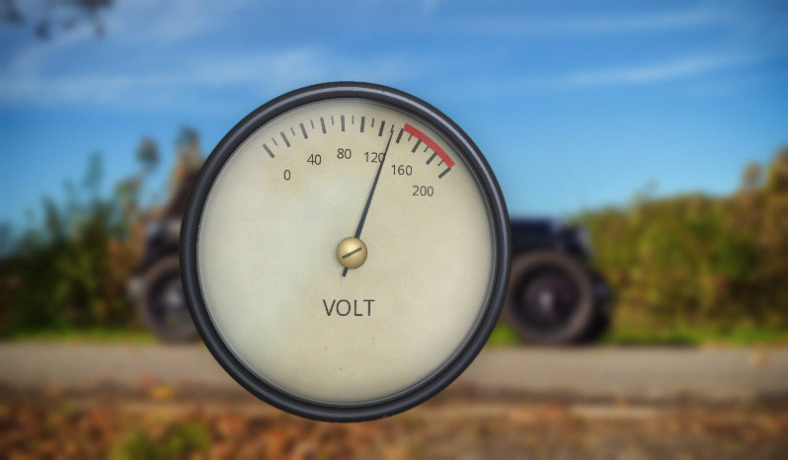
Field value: 130 V
